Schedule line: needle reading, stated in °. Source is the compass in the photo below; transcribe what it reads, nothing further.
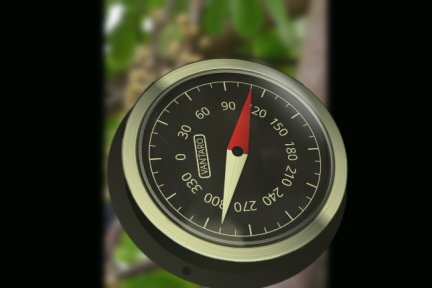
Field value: 110 °
